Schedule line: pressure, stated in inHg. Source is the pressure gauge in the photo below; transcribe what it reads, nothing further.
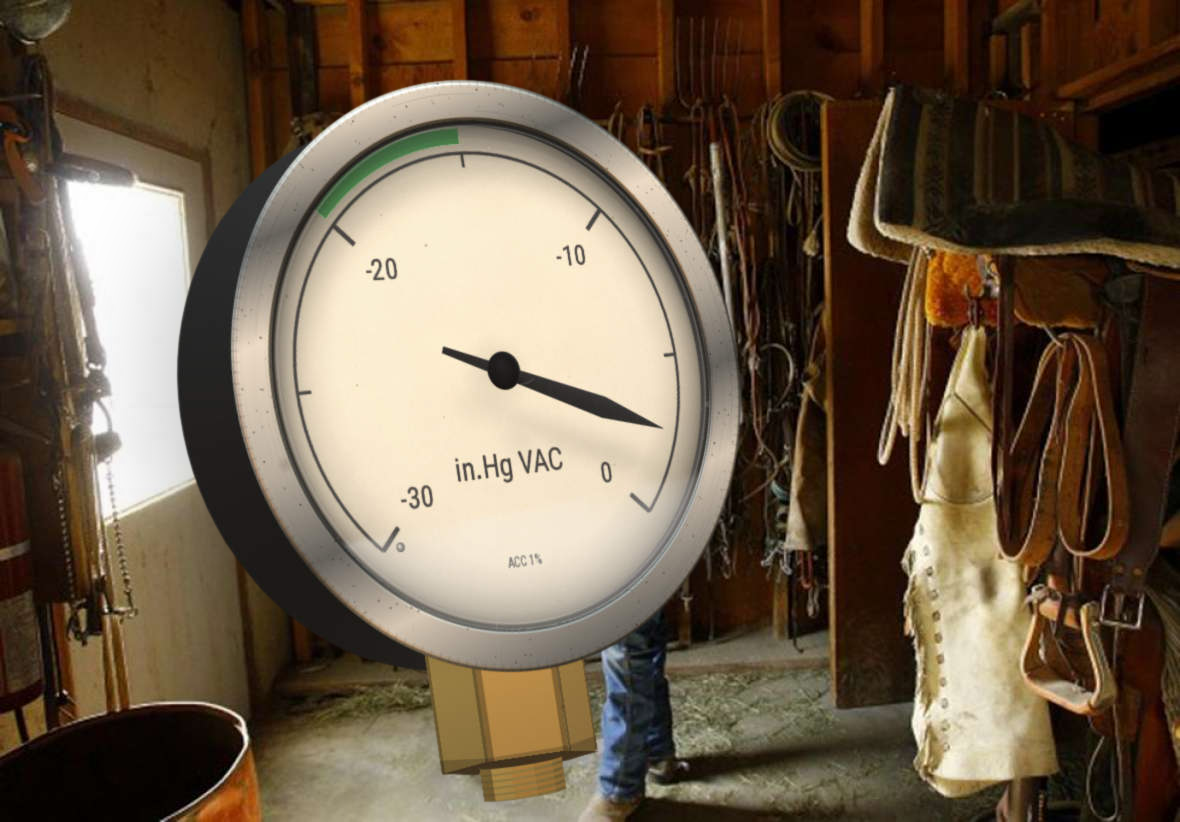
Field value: -2.5 inHg
